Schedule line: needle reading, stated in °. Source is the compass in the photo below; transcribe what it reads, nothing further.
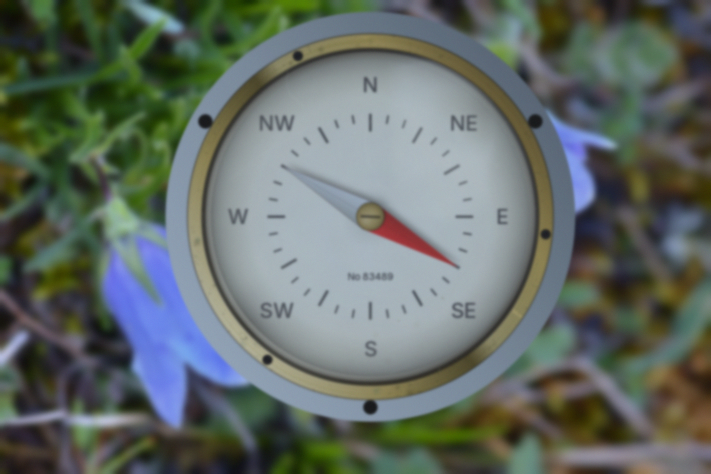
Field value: 120 °
